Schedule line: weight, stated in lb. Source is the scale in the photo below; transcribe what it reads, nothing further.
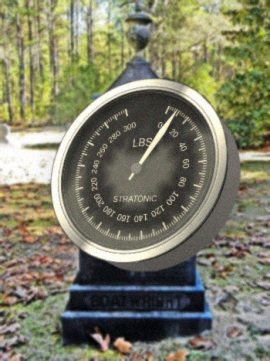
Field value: 10 lb
